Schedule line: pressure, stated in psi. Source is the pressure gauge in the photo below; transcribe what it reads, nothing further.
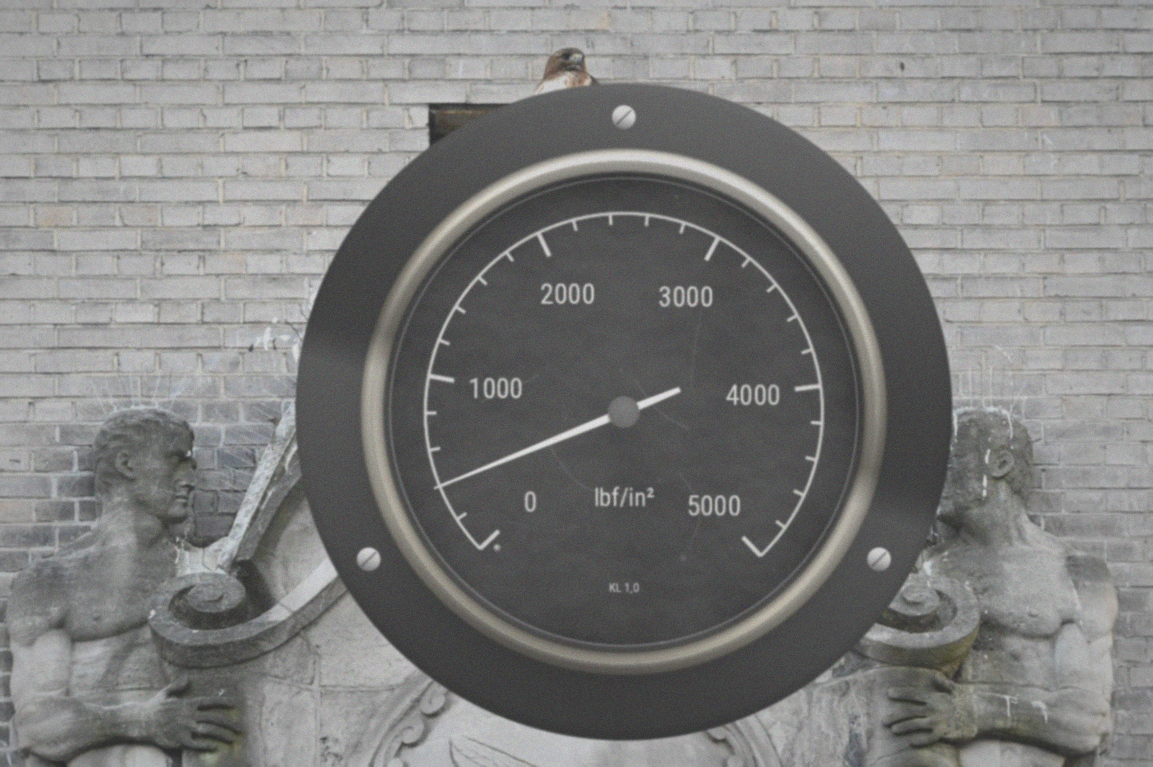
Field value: 400 psi
